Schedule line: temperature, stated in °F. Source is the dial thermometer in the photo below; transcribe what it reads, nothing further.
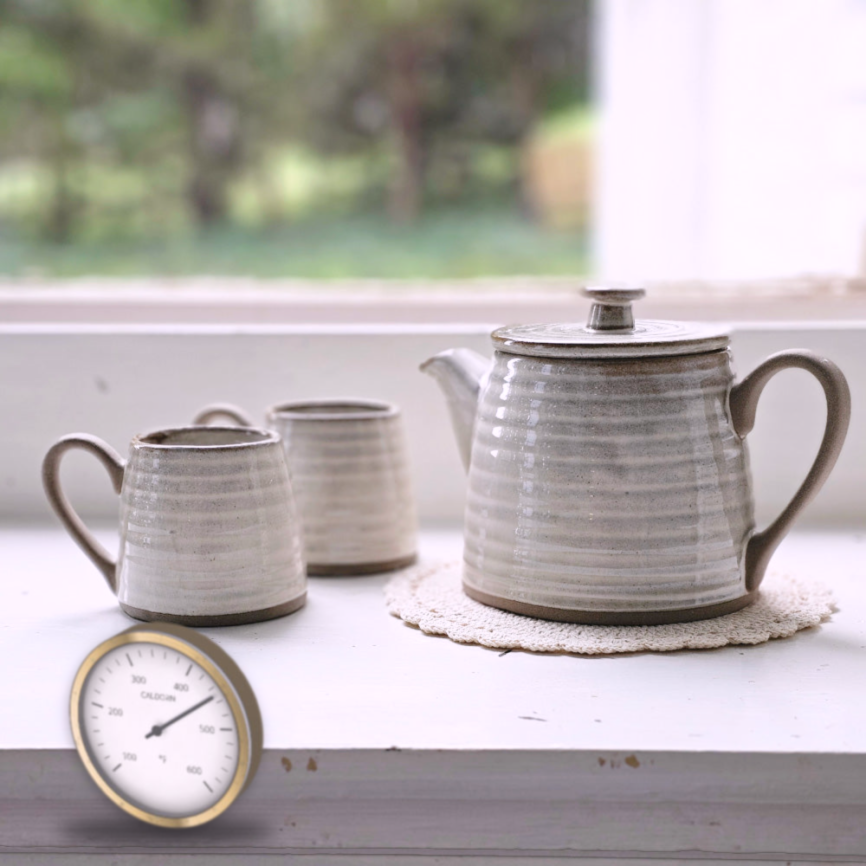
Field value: 450 °F
